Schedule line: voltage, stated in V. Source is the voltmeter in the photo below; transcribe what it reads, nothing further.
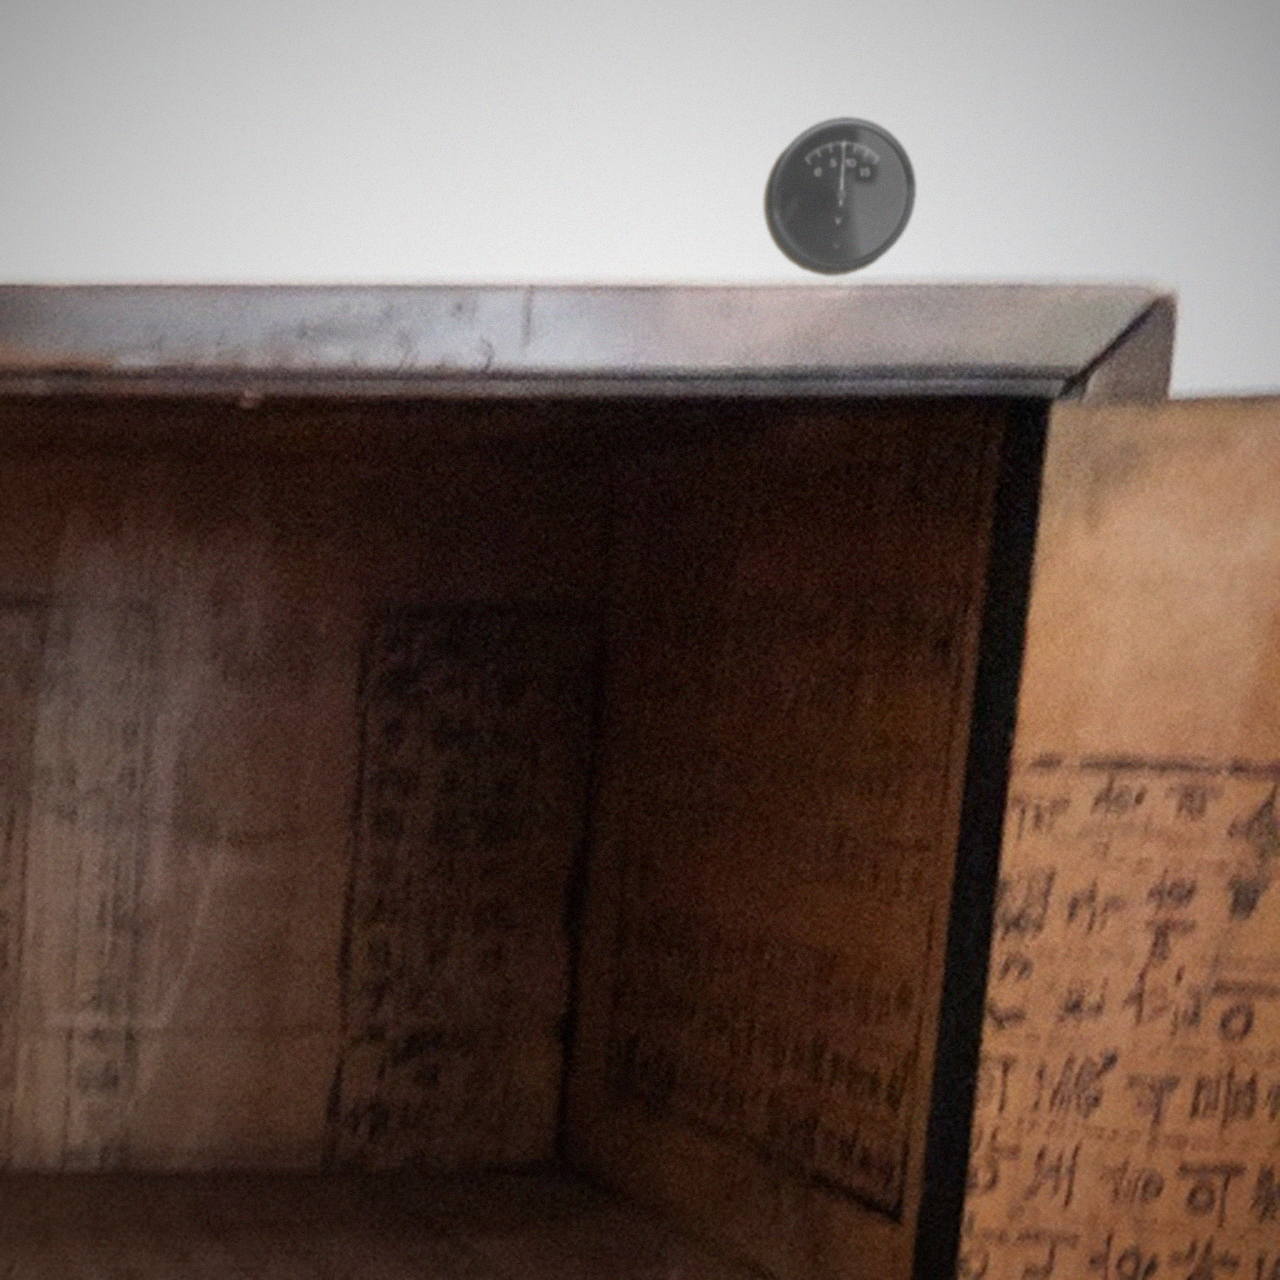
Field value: 7.5 V
